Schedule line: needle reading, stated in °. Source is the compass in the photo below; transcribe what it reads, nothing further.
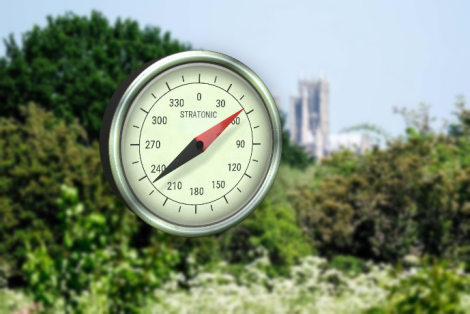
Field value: 52.5 °
